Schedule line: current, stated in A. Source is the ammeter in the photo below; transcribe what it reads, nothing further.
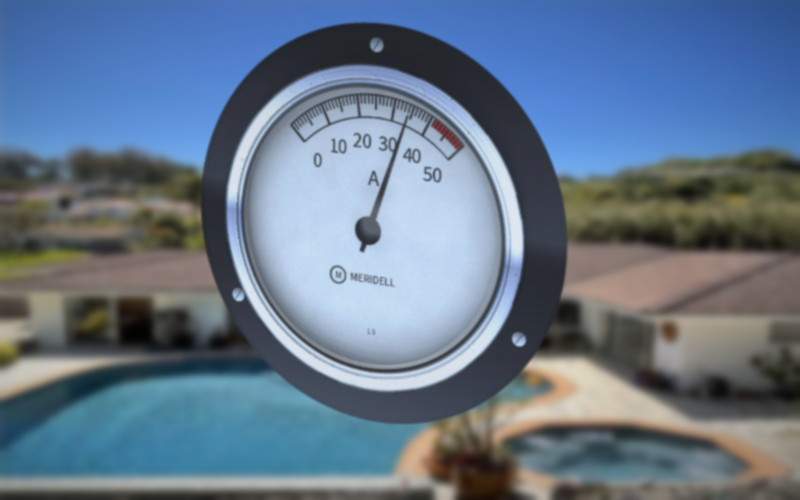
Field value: 35 A
